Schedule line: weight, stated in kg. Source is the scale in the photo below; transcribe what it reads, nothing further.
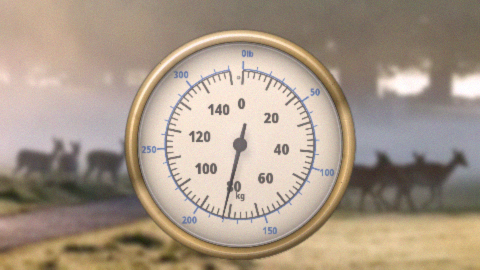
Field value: 82 kg
